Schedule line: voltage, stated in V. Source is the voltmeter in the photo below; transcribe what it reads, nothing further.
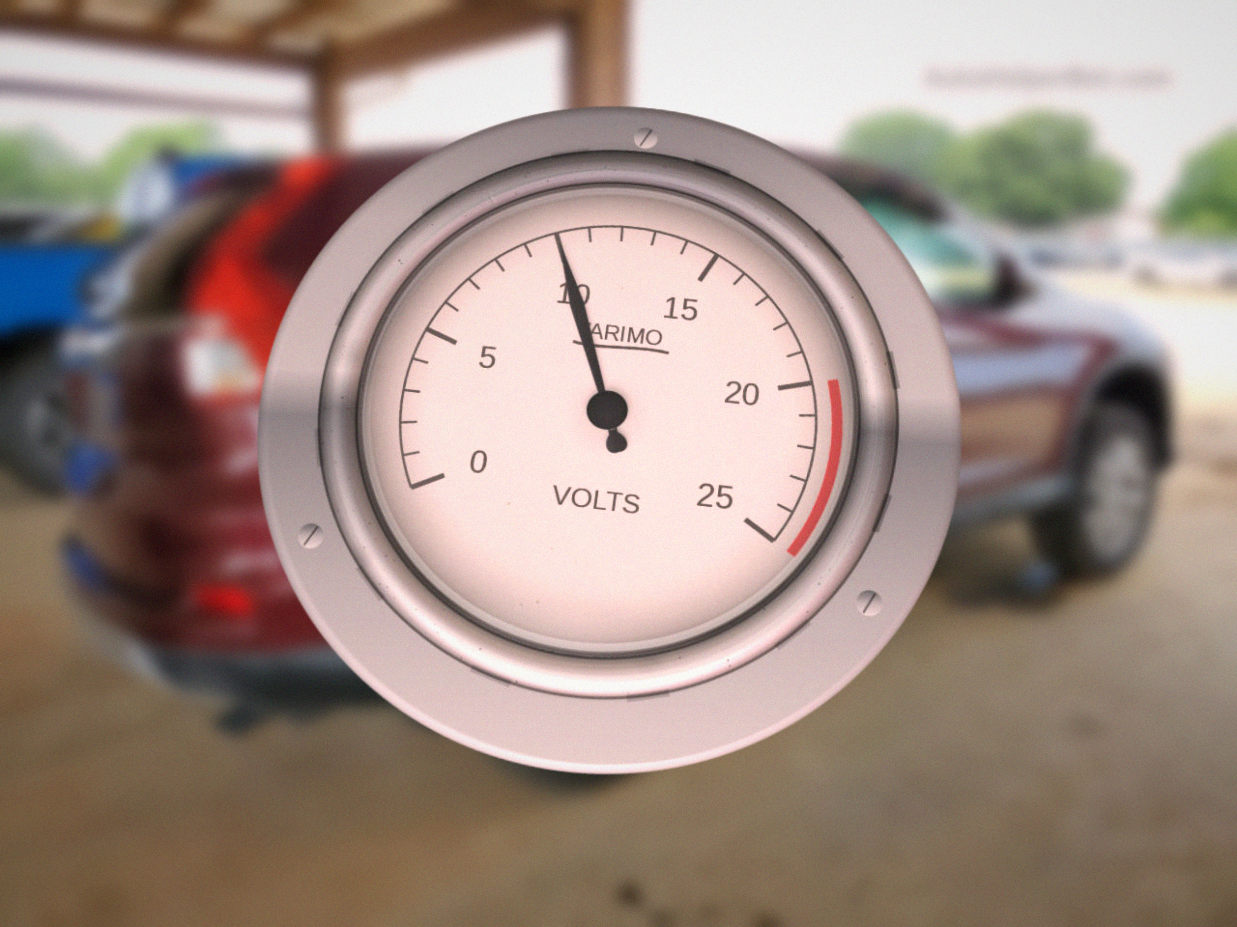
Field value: 10 V
